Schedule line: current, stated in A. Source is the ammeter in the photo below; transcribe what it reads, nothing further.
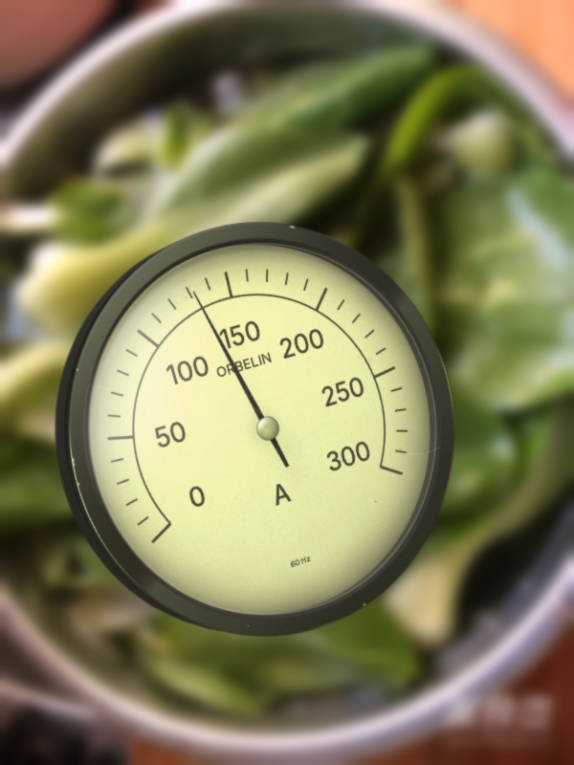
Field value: 130 A
